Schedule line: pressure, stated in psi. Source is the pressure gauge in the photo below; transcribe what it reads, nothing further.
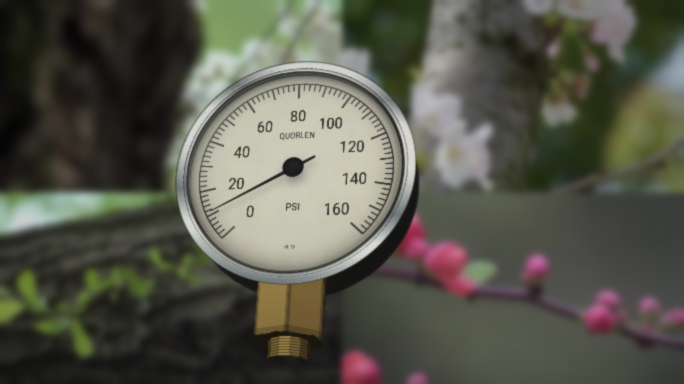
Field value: 10 psi
